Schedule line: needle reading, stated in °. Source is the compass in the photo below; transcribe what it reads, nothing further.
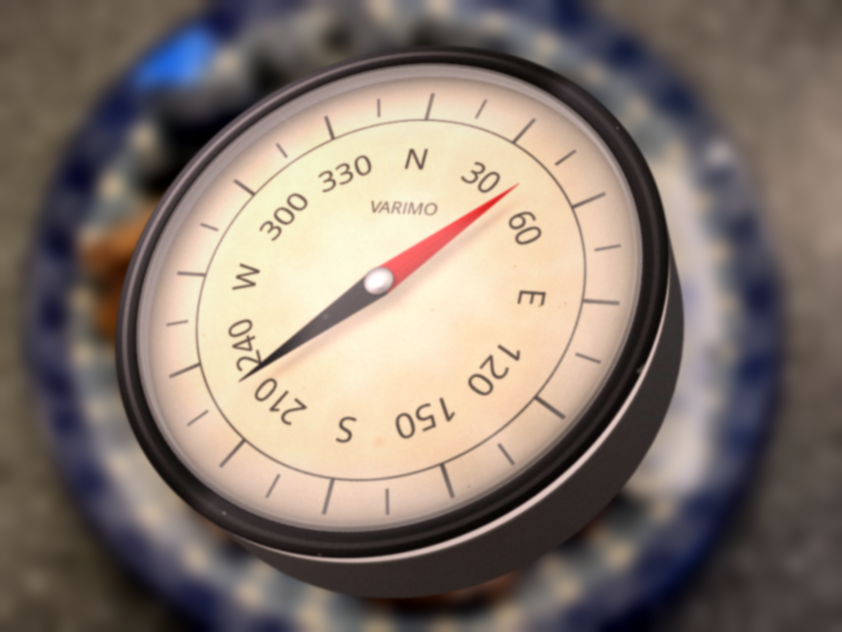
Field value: 45 °
